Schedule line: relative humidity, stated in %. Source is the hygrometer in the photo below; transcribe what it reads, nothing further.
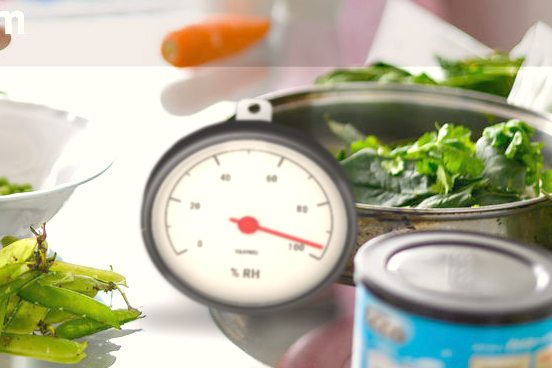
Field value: 95 %
